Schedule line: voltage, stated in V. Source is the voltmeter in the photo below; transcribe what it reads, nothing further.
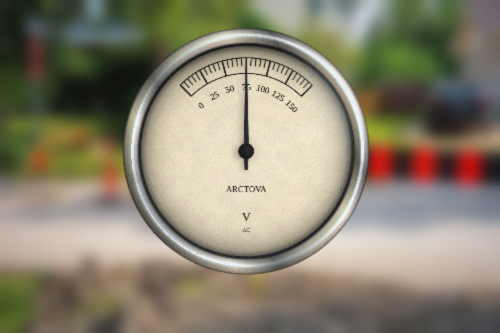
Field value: 75 V
